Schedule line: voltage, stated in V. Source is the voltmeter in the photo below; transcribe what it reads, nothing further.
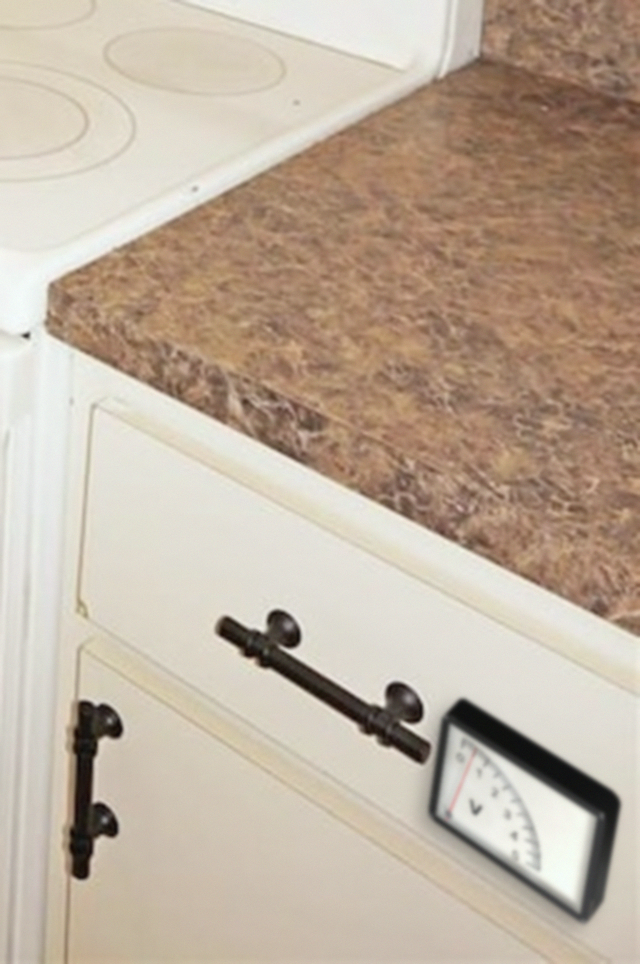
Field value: 0.5 V
